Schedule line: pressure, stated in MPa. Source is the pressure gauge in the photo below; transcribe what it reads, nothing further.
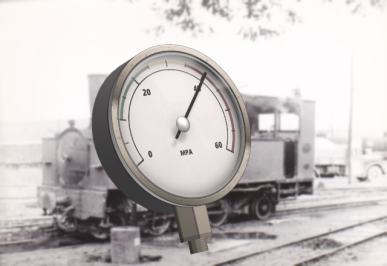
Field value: 40 MPa
